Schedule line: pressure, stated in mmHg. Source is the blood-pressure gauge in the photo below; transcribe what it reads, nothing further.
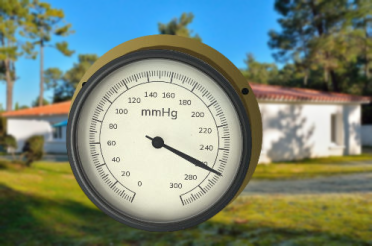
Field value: 260 mmHg
